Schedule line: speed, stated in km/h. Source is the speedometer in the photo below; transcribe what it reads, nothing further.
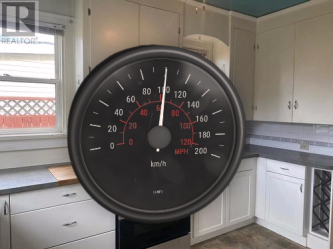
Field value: 100 km/h
